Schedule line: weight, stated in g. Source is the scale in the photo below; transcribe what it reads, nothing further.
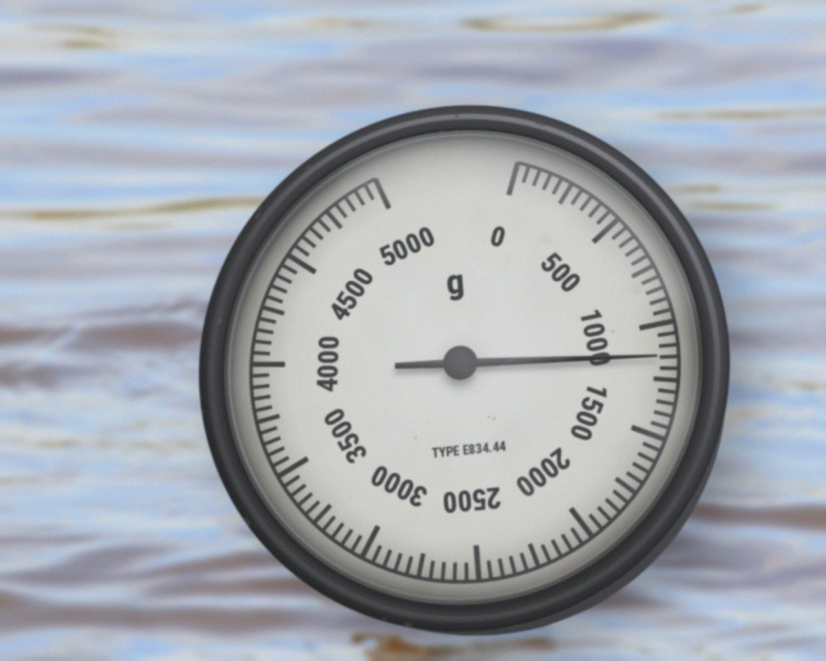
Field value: 1150 g
